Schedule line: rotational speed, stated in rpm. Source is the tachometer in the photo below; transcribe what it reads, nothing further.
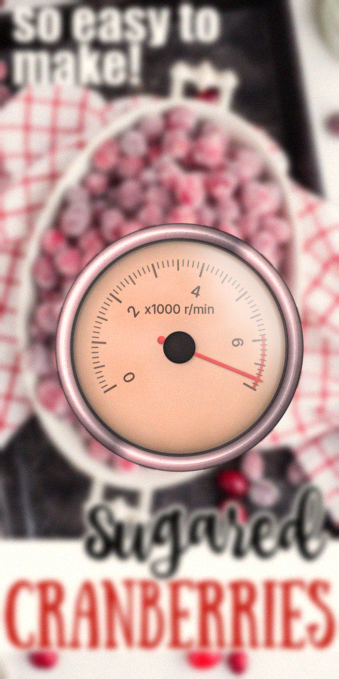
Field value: 6800 rpm
